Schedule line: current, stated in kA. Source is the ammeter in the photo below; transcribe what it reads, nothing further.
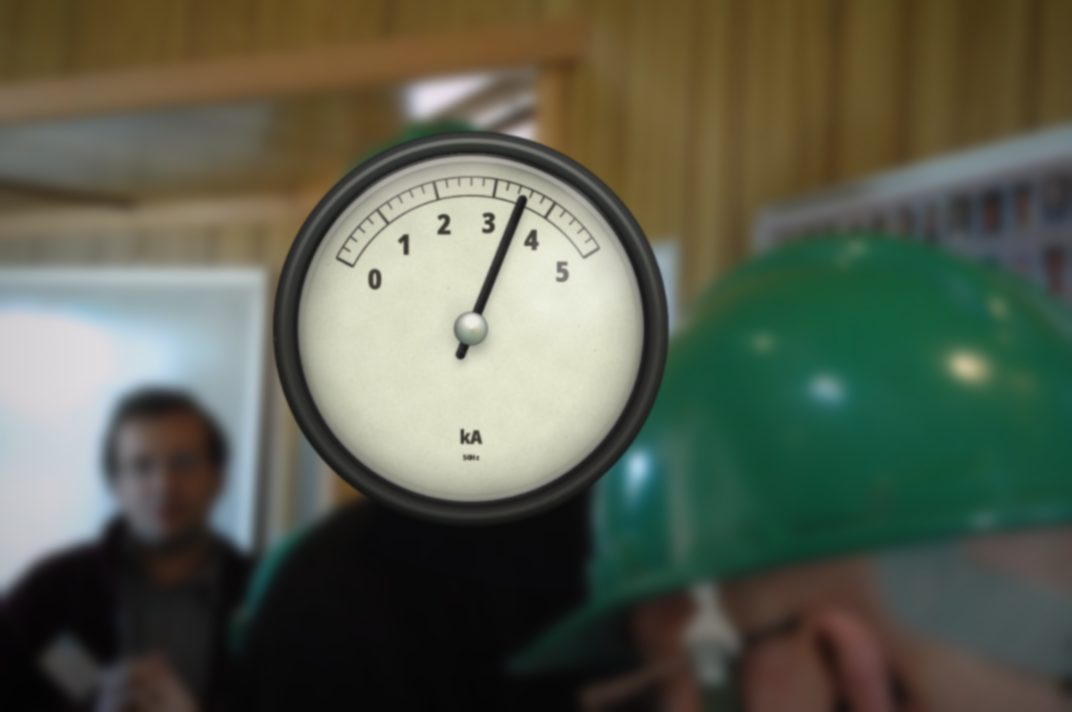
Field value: 3.5 kA
